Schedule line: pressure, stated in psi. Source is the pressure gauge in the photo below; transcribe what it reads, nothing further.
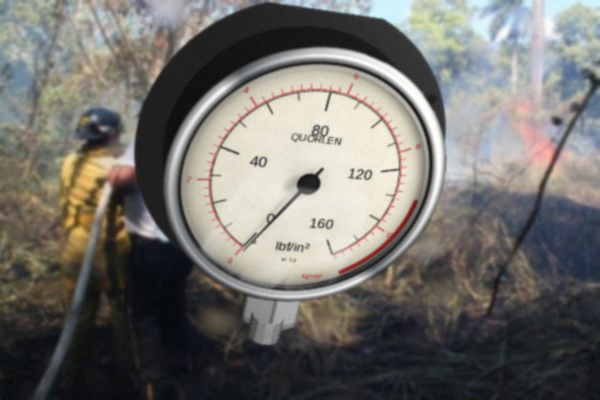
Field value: 0 psi
